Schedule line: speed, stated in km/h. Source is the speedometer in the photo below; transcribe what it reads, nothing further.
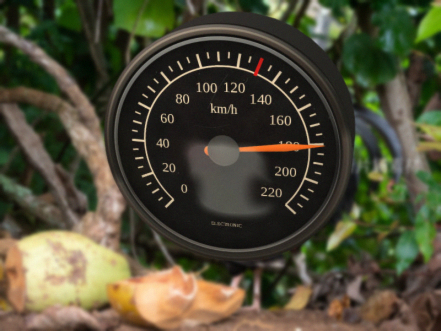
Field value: 180 km/h
